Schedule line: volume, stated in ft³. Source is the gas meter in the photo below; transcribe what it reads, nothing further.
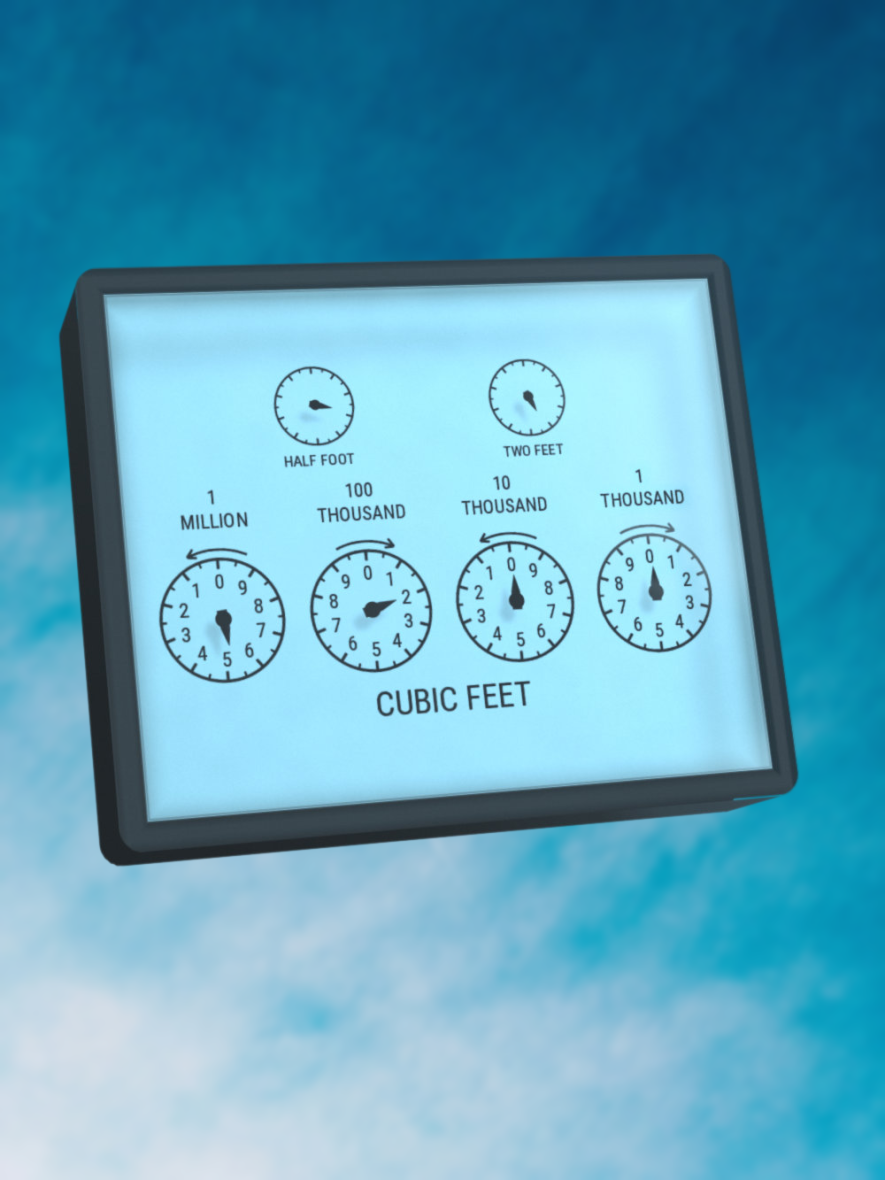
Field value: 520000 ft³
